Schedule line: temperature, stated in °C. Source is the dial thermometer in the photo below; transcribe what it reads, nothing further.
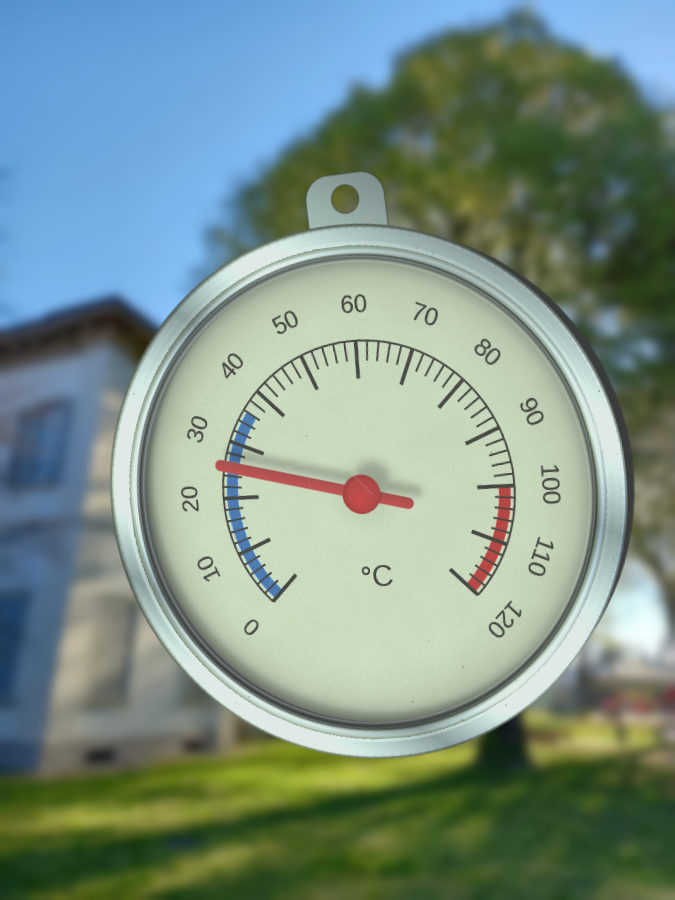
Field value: 26 °C
